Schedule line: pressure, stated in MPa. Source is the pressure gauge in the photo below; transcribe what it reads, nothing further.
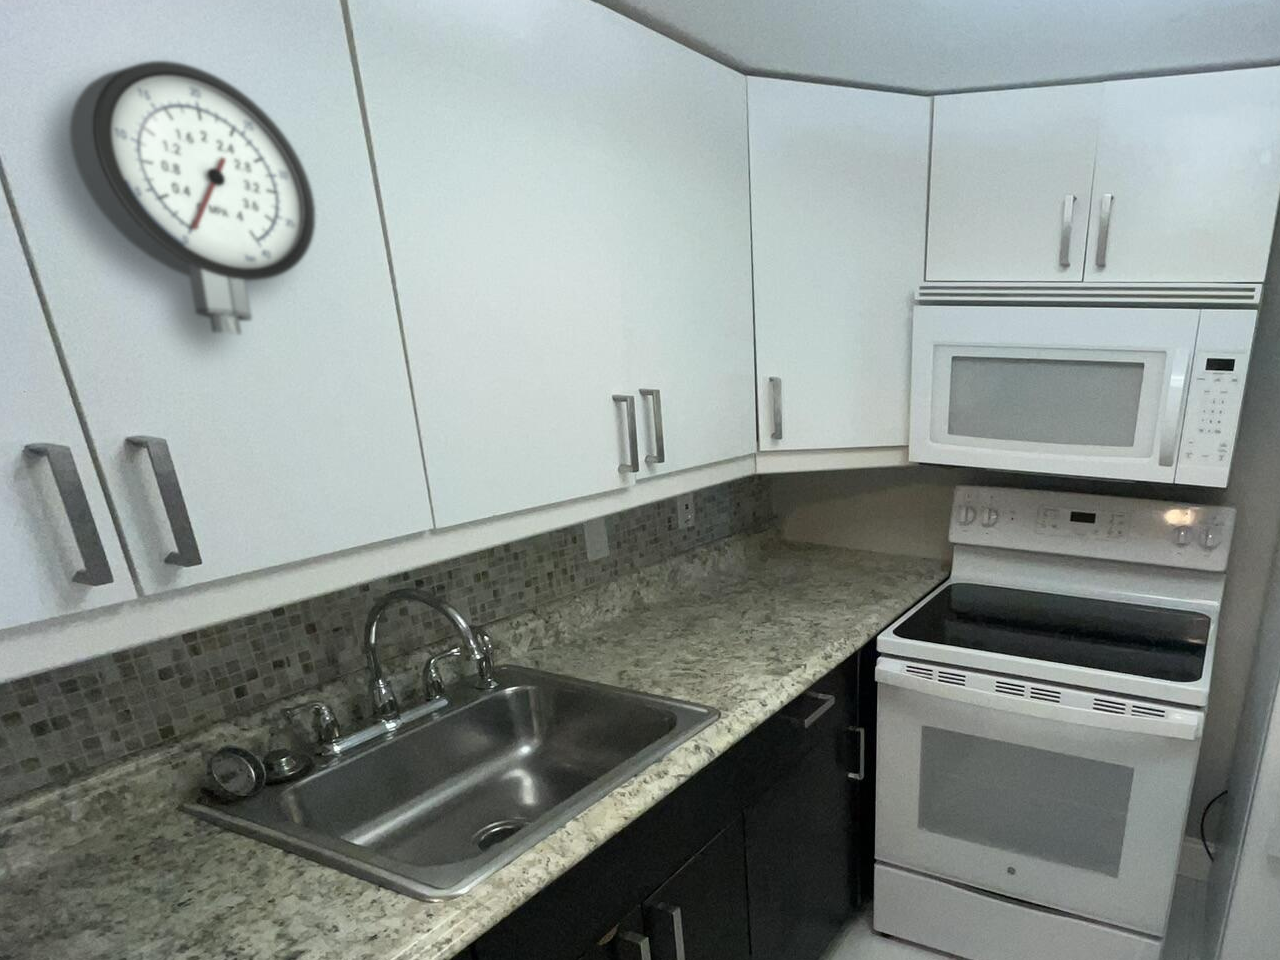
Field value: 0 MPa
